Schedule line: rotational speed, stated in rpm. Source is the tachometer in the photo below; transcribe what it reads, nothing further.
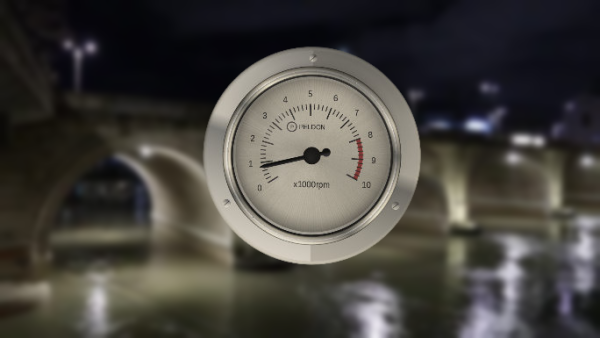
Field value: 800 rpm
